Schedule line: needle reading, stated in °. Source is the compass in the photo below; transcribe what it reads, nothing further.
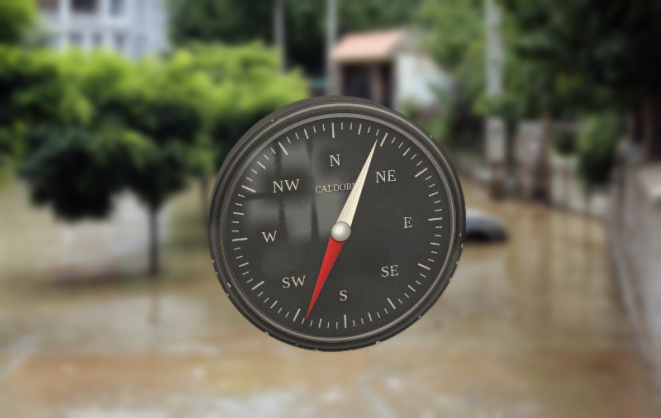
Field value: 205 °
